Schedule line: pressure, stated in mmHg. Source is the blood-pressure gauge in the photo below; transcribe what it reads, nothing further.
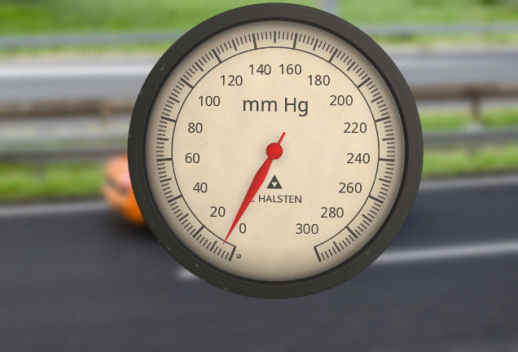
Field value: 6 mmHg
